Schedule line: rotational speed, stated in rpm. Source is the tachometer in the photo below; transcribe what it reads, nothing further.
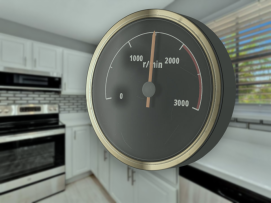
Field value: 1500 rpm
